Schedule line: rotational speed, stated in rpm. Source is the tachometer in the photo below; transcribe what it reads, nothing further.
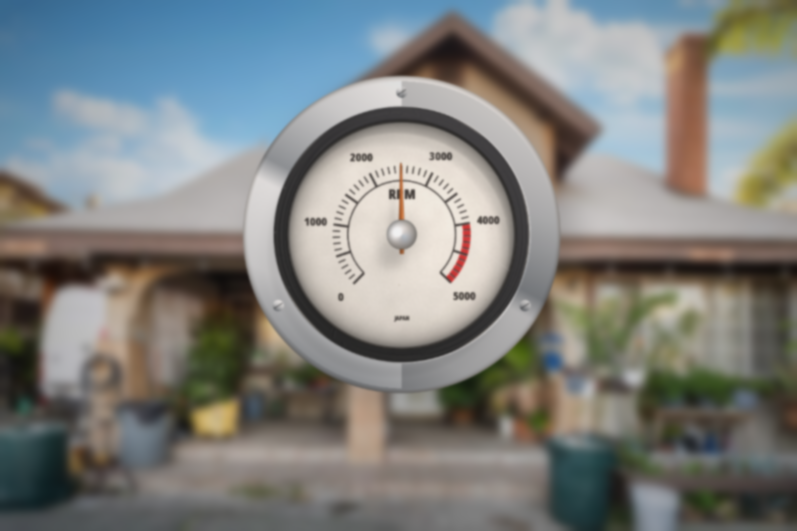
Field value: 2500 rpm
